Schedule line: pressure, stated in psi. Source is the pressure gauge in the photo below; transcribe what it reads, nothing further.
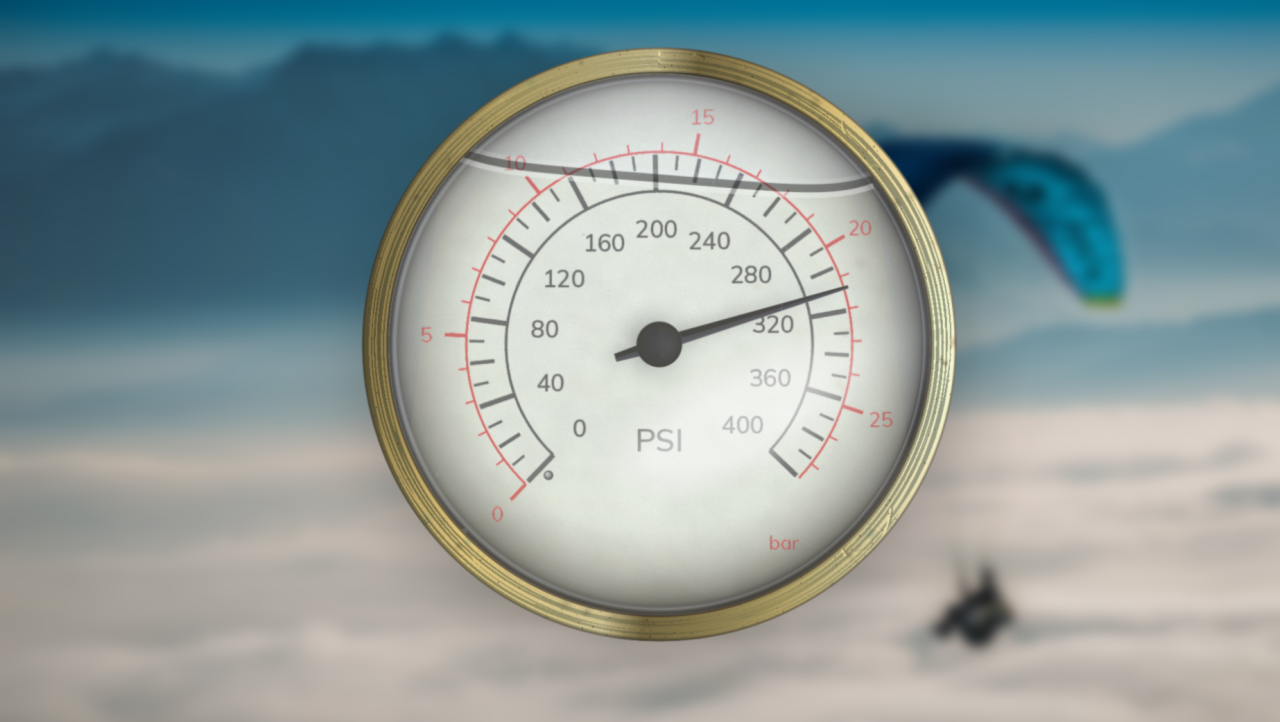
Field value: 310 psi
